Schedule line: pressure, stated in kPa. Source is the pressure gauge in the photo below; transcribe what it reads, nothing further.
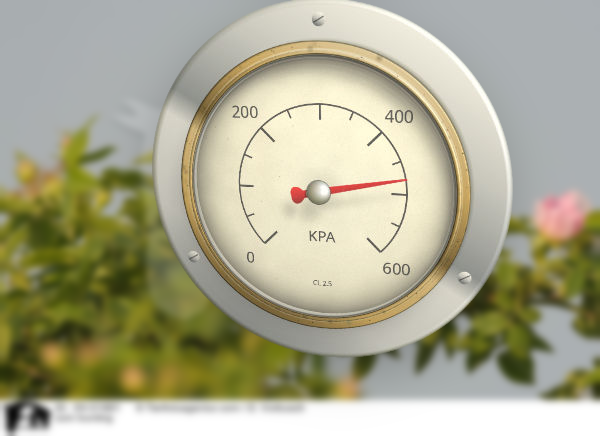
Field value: 475 kPa
